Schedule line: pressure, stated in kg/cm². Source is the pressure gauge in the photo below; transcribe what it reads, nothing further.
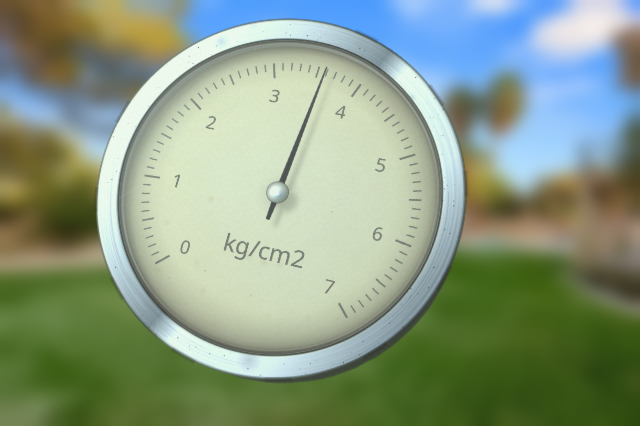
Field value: 3.6 kg/cm²
